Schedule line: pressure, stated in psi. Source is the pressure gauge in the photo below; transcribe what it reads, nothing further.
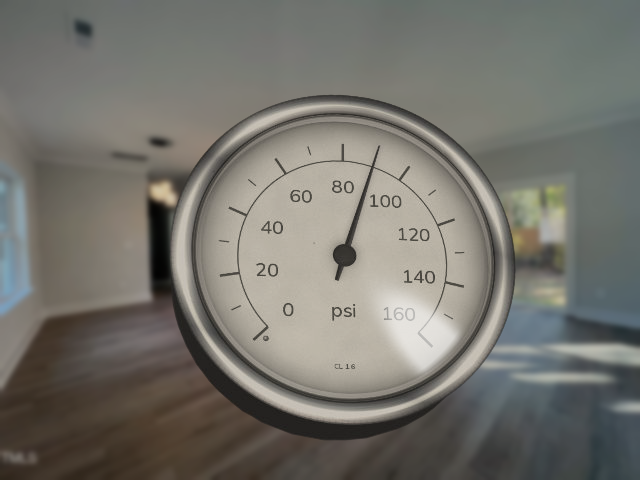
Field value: 90 psi
